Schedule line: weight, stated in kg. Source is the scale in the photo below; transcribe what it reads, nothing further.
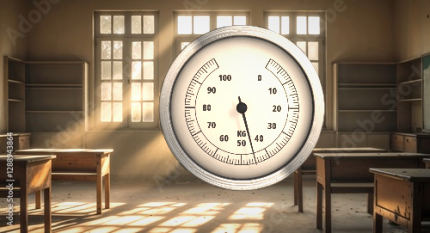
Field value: 45 kg
